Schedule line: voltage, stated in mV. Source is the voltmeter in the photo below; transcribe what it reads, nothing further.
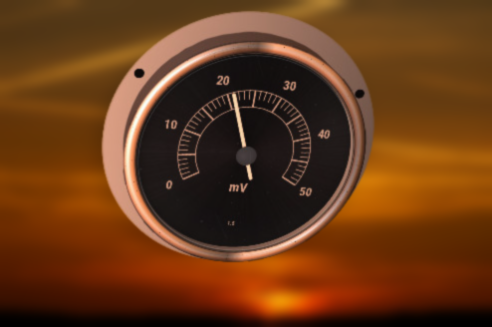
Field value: 21 mV
